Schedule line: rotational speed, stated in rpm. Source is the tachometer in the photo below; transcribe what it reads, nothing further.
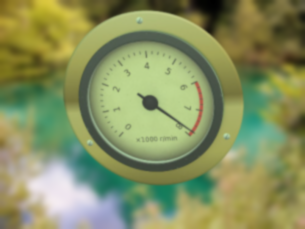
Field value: 7800 rpm
